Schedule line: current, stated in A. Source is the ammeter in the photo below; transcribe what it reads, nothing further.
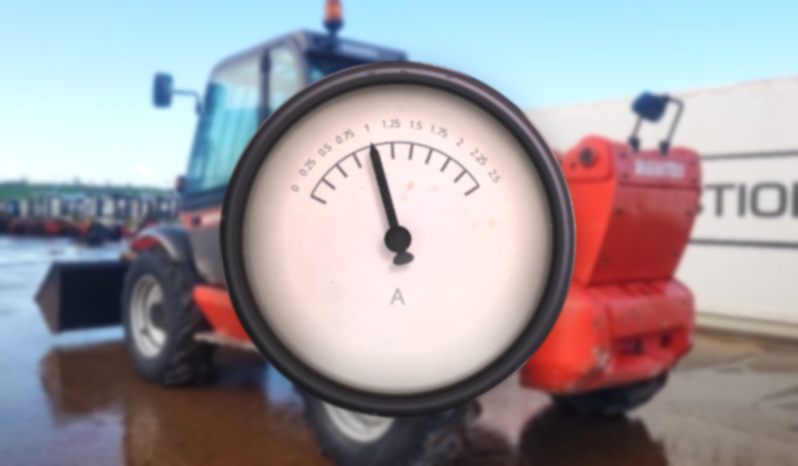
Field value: 1 A
